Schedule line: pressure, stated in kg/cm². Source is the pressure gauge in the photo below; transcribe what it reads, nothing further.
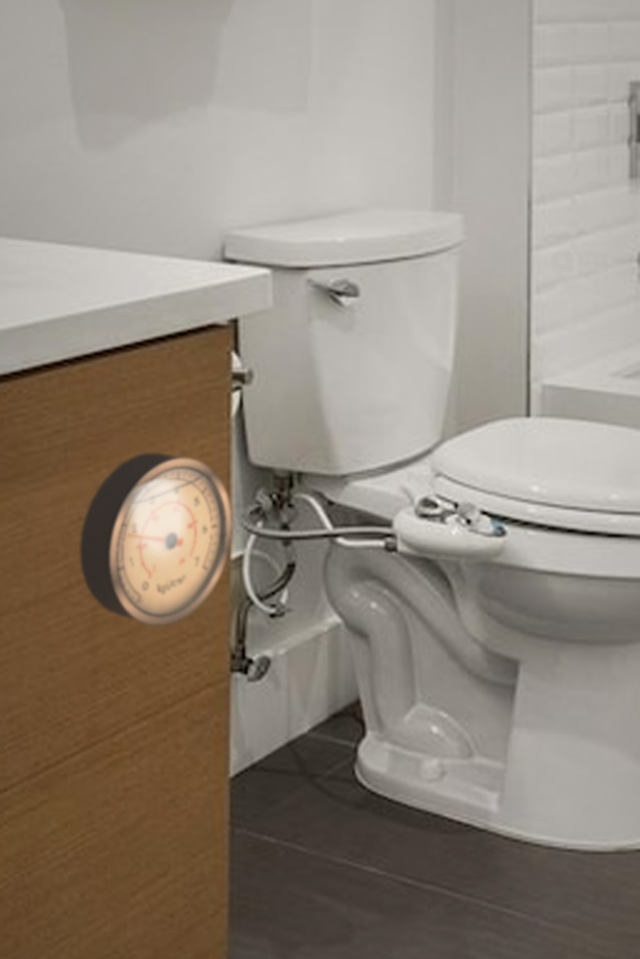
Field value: 1.8 kg/cm²
